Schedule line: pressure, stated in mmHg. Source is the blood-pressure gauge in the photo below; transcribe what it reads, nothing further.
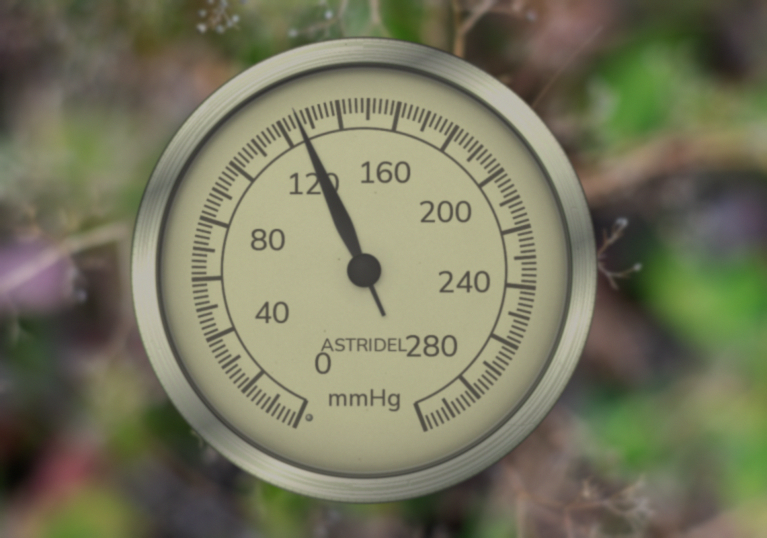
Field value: 126 mmHg
